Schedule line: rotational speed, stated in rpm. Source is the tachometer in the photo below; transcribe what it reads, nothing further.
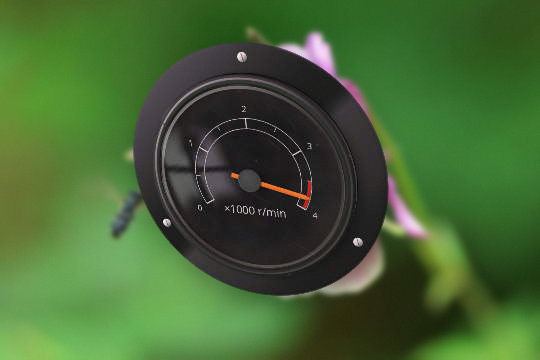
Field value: 3750 rpm
